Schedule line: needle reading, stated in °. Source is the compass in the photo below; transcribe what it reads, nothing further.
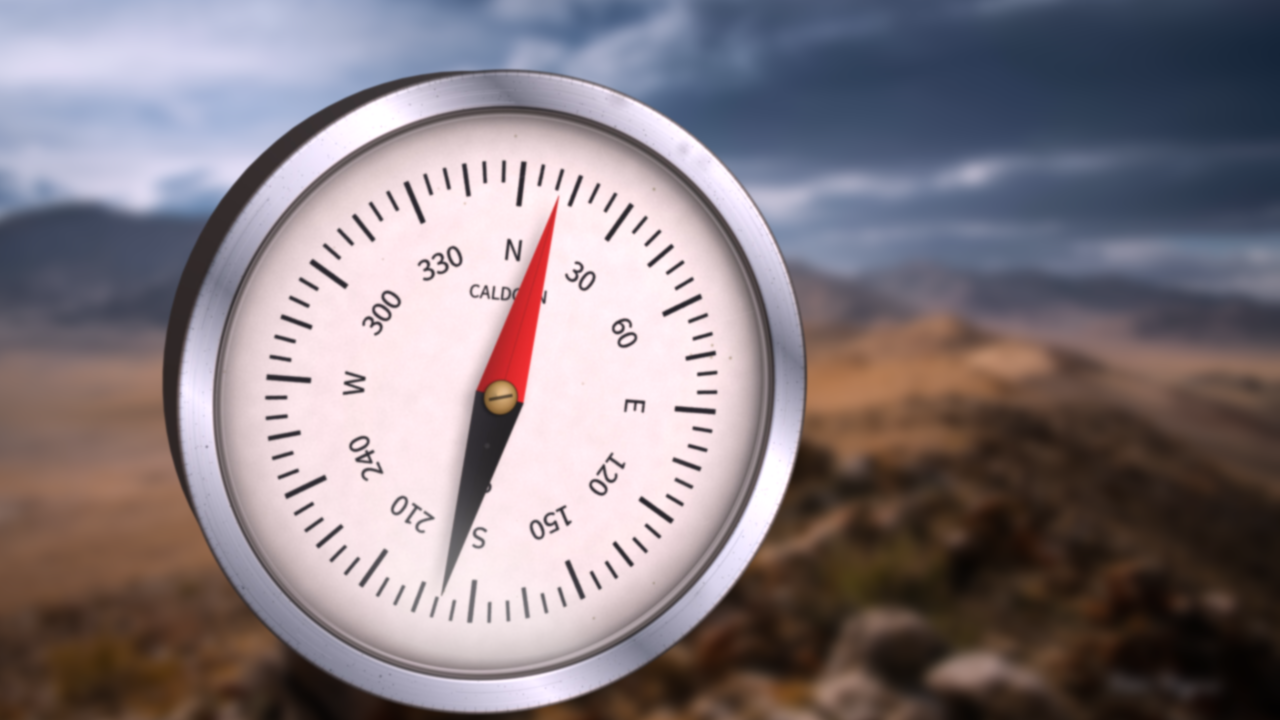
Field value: 10 °
